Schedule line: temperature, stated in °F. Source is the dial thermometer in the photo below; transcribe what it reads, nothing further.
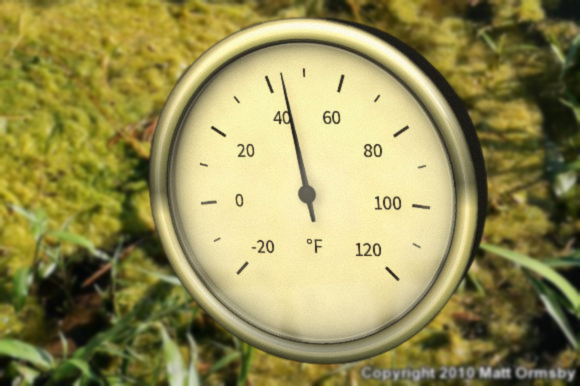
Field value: 45 °F
